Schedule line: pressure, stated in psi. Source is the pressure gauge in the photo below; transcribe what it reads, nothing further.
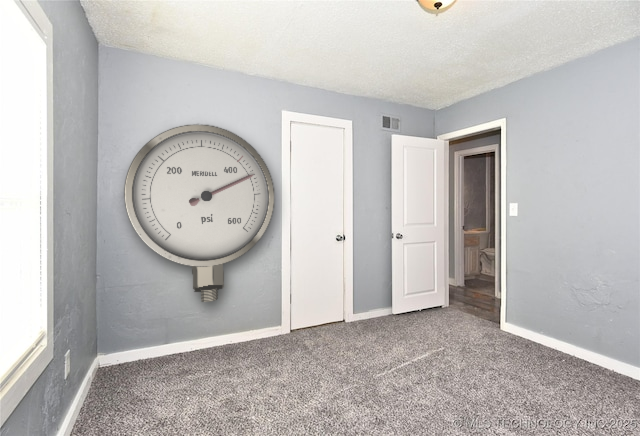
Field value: 450 psi
